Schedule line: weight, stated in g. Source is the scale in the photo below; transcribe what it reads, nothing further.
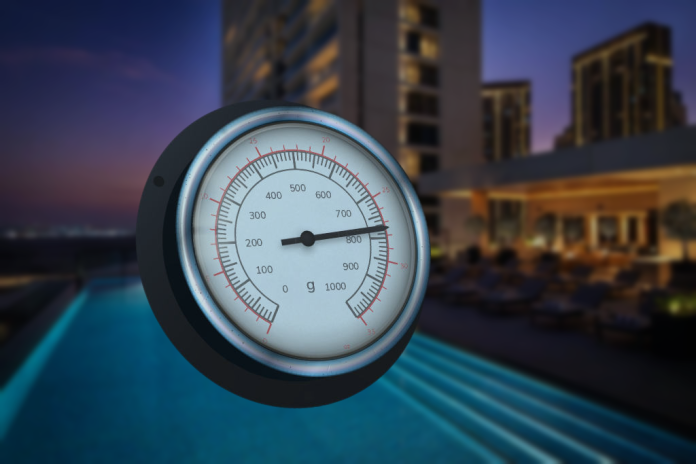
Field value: 780 g
